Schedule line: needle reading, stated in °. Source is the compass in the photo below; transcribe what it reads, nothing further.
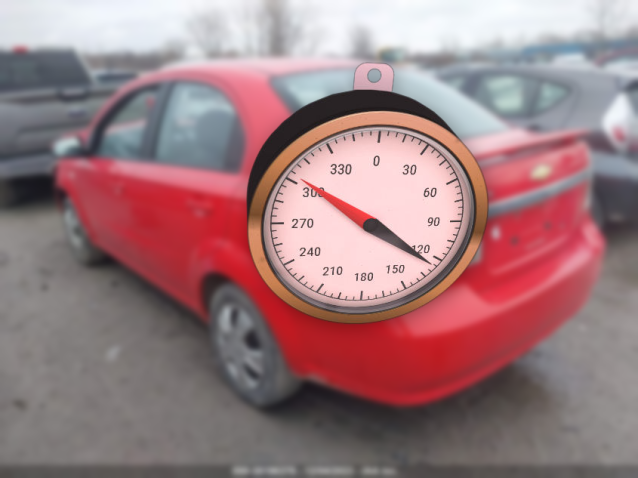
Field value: 305 °
